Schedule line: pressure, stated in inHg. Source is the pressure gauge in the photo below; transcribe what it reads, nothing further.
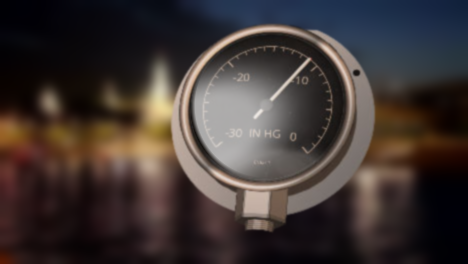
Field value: -11 inHg
